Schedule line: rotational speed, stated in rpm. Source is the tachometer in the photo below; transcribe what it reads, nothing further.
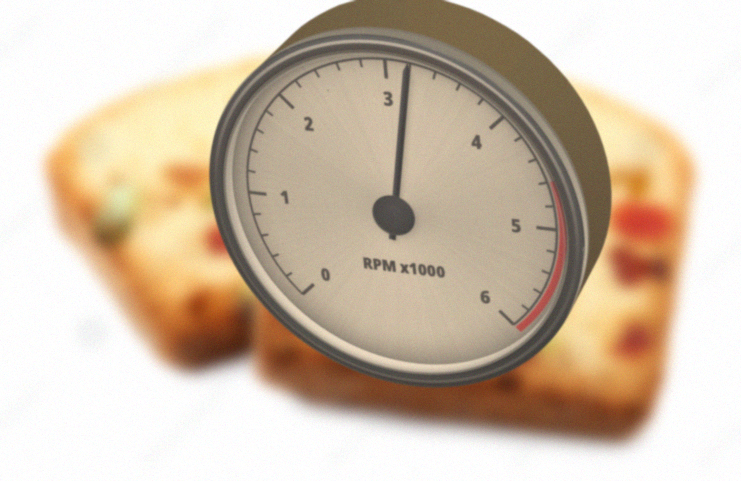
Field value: 3200 rpm
